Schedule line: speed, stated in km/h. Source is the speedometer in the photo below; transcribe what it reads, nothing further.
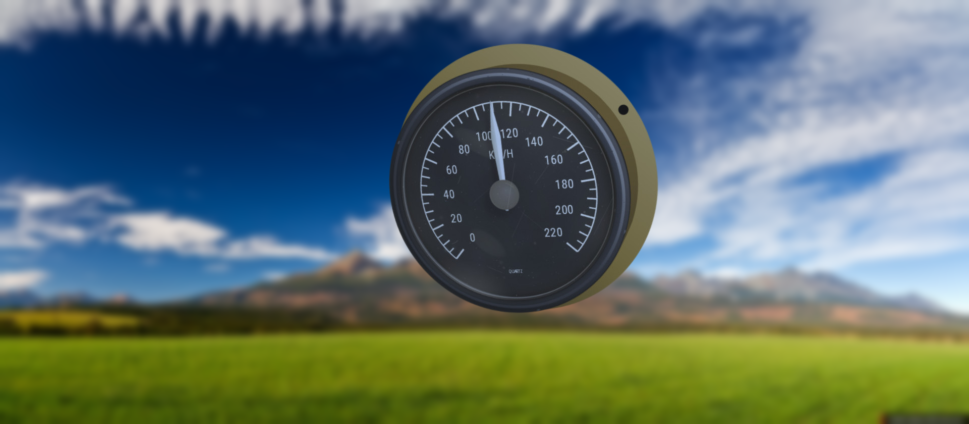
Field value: 110 km/h
